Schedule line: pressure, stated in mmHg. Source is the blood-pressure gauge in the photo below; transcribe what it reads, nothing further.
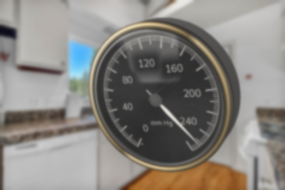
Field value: 250 mmHg
